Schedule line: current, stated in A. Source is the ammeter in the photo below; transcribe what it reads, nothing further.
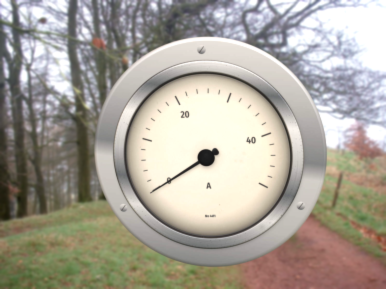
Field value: 0 A
